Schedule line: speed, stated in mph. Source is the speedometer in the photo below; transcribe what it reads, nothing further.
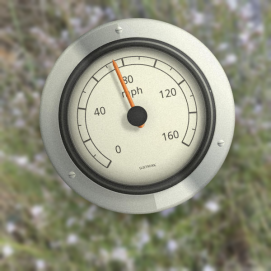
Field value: 75 mph
